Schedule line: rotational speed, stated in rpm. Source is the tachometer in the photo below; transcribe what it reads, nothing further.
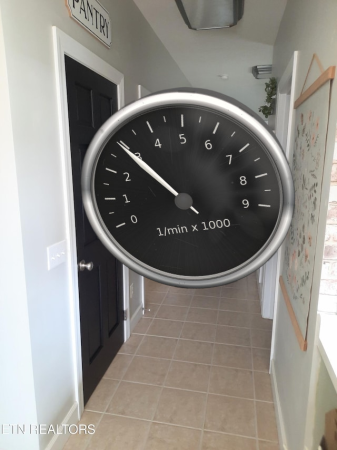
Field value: 3000 rpm
